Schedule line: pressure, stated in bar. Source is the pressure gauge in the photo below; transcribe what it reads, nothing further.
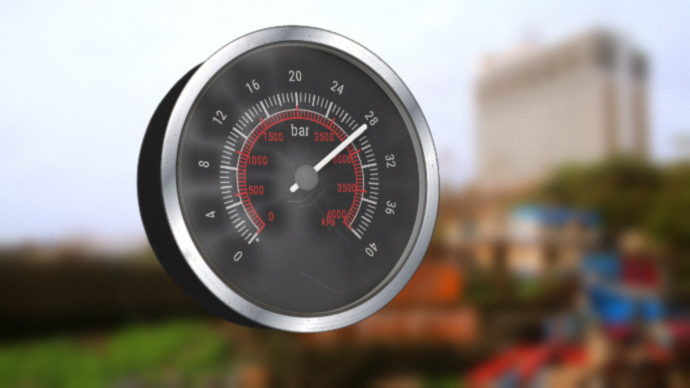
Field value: 28 bar
